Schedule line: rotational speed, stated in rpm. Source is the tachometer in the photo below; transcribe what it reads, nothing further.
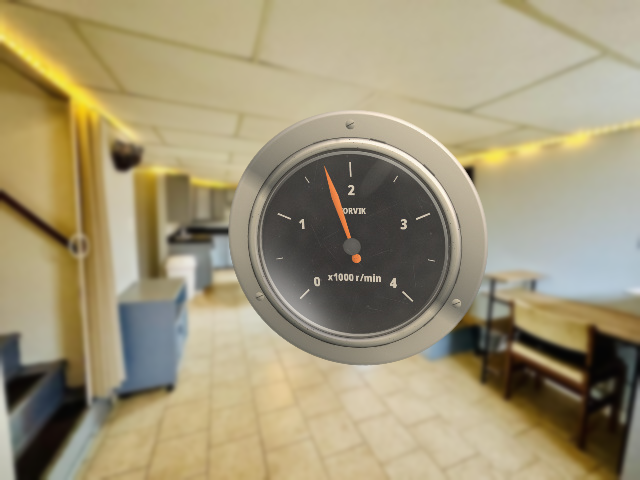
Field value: 1750 rpm
